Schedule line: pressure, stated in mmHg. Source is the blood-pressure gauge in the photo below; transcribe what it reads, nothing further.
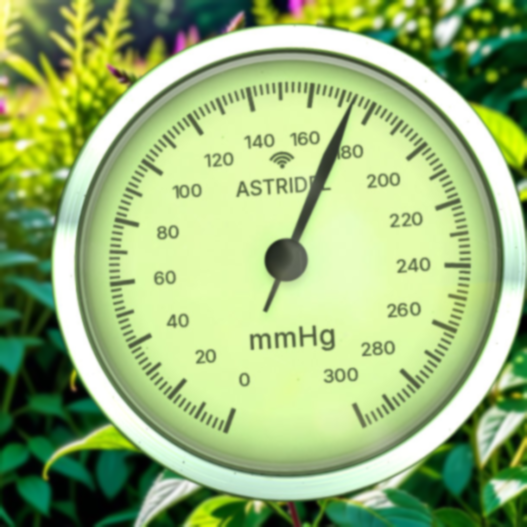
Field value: 174 mmHg
